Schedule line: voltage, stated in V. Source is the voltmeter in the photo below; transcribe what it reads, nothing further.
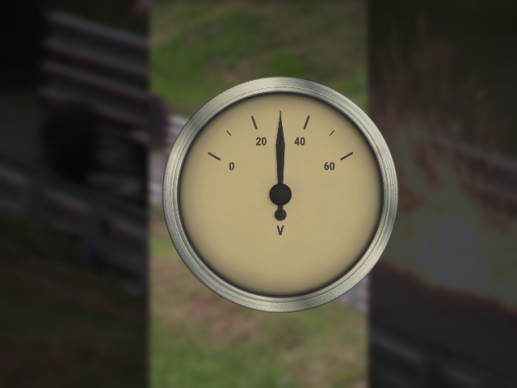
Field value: 30 V
